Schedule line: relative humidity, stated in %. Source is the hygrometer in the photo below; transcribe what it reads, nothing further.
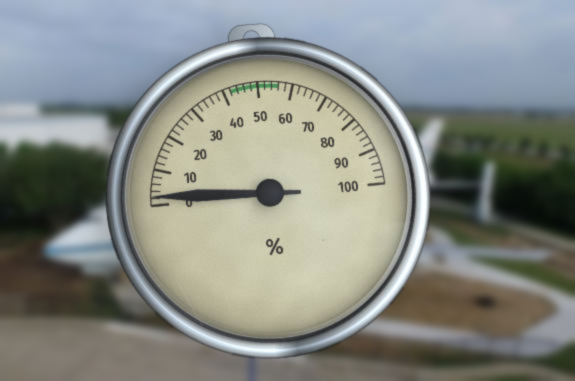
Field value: 2 %
